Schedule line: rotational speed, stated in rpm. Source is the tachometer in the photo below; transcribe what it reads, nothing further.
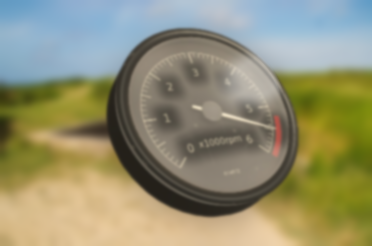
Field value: 5500 rpm
